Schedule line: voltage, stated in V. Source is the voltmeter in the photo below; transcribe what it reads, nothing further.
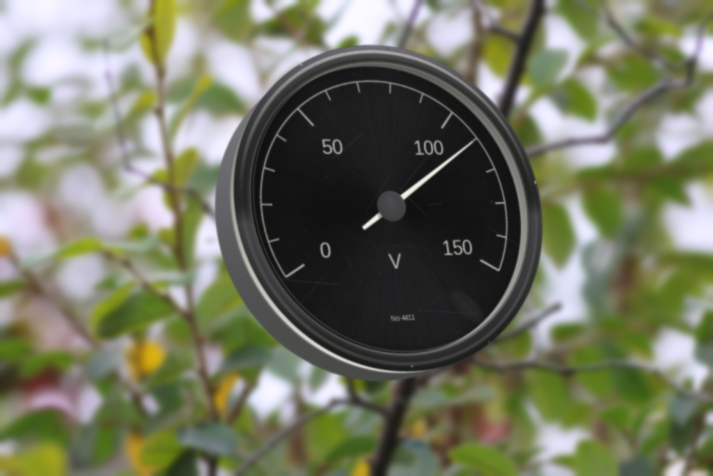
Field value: 110 V
